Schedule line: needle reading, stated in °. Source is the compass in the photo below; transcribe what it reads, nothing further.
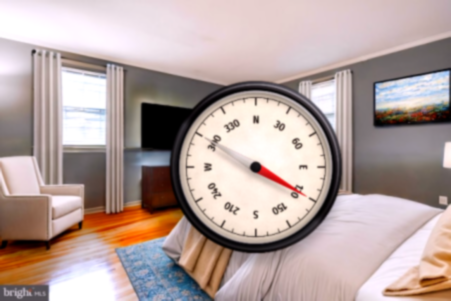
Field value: 120 °
